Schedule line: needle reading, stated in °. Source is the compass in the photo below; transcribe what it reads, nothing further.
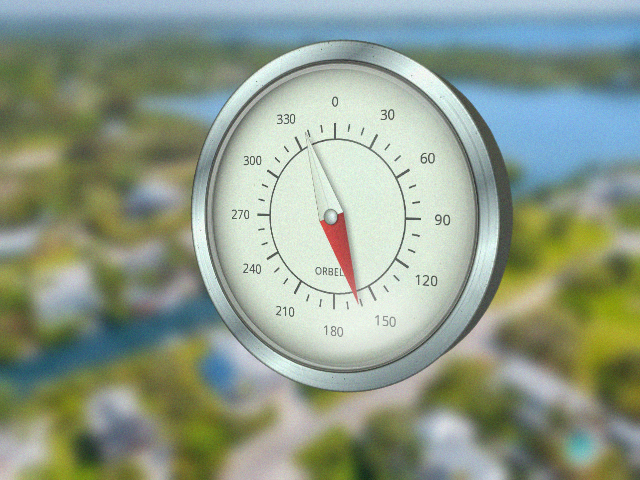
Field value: 160 °
